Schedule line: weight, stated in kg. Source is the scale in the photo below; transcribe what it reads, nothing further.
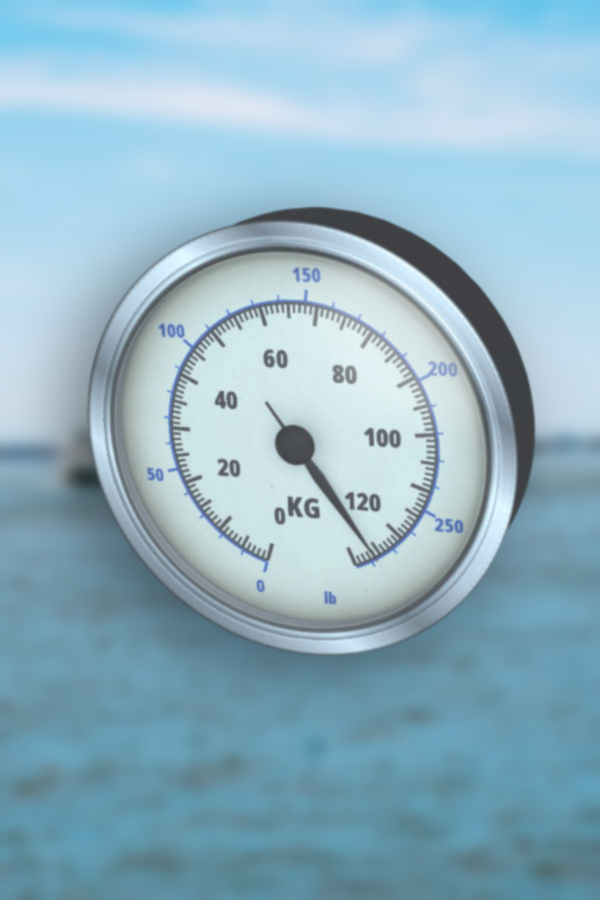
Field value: 125 kg
